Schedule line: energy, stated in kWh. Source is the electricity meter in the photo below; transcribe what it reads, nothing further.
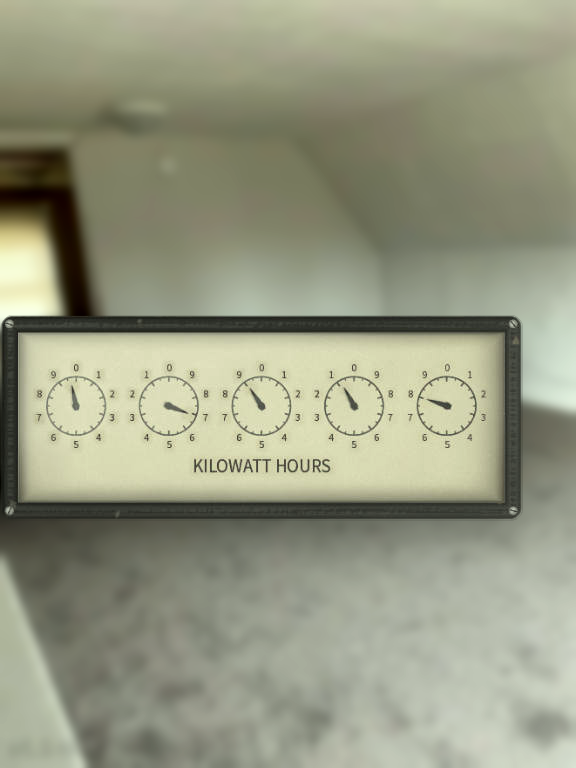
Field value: 96908 kWh
